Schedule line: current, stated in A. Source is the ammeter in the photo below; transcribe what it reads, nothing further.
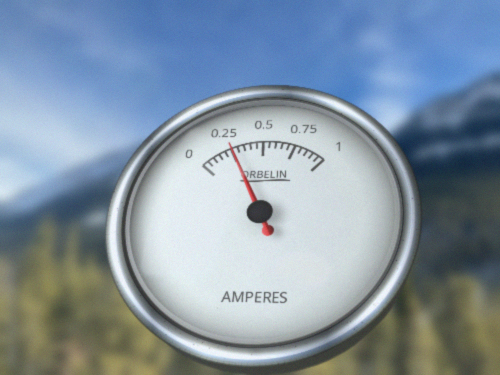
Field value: 0.25 A
